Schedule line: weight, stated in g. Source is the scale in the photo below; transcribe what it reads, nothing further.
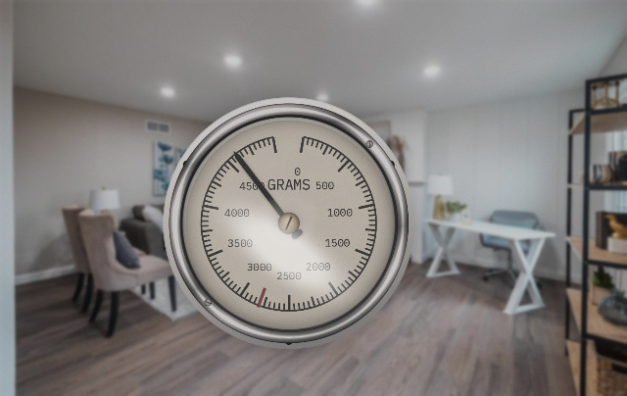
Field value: 4600 g
